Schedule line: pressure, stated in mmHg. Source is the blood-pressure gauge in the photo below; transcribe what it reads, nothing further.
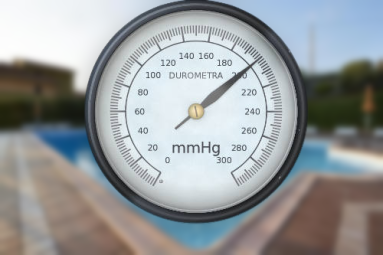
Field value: 200 mmHg
